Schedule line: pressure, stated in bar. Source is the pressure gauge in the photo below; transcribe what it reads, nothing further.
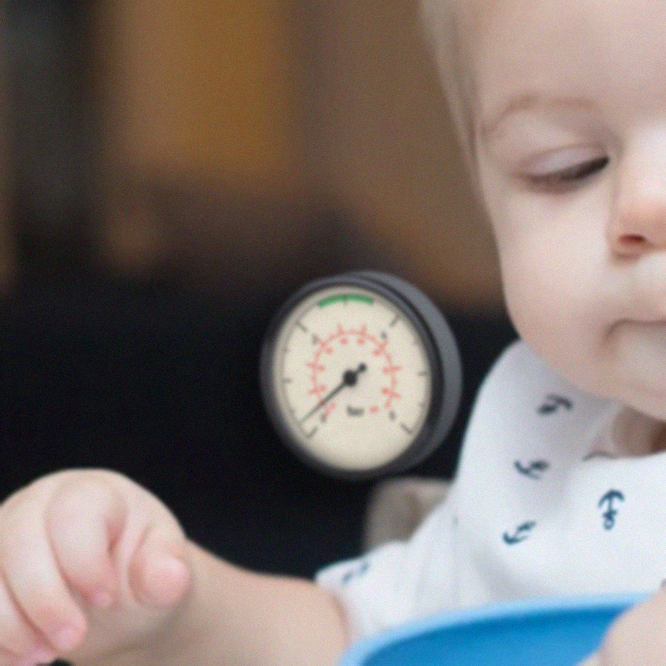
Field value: 0.25 bar
